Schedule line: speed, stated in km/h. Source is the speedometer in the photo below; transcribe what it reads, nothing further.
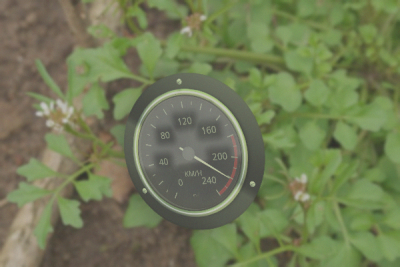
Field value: 220 km/h
